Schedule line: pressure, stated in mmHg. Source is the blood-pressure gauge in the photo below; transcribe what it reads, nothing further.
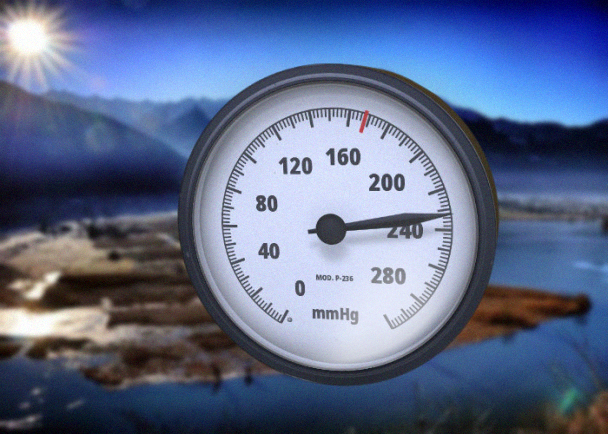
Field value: 232 mmHg
